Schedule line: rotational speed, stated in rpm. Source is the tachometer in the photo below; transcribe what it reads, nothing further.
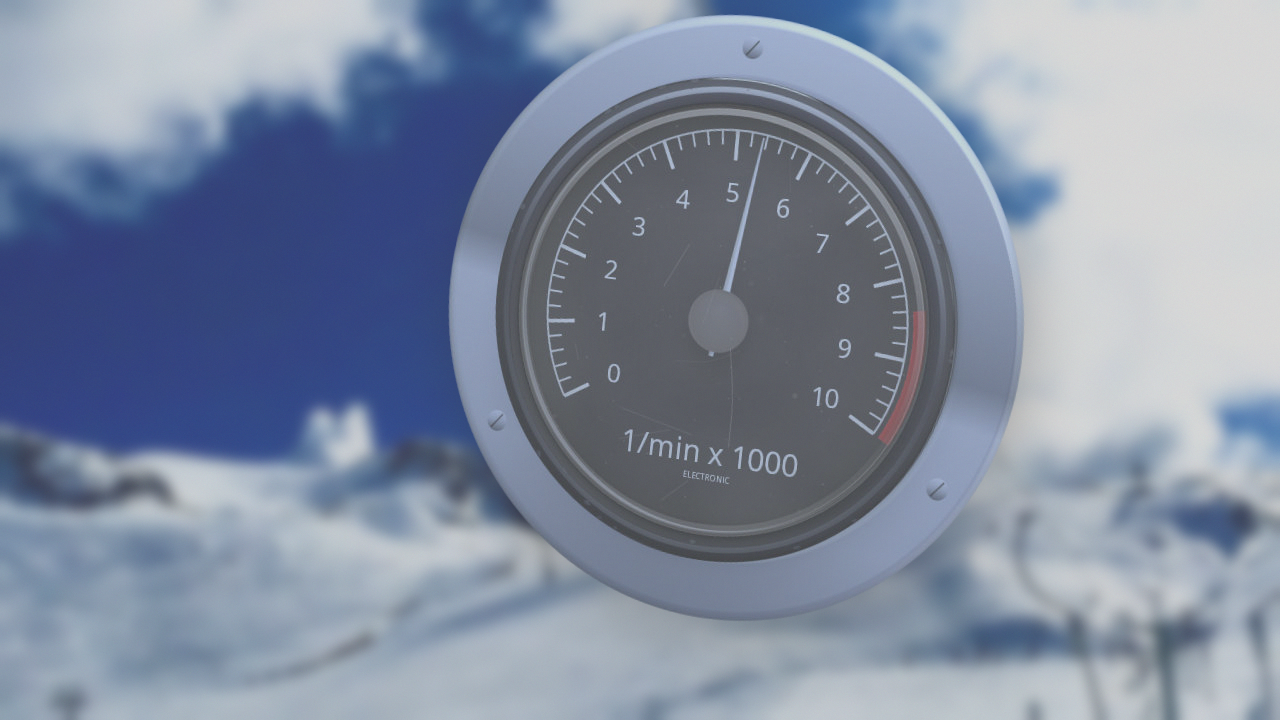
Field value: 5400 rpm
